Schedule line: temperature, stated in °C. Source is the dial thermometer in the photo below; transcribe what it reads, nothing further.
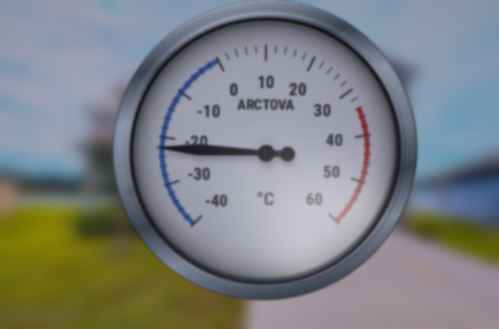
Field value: -22 °C
